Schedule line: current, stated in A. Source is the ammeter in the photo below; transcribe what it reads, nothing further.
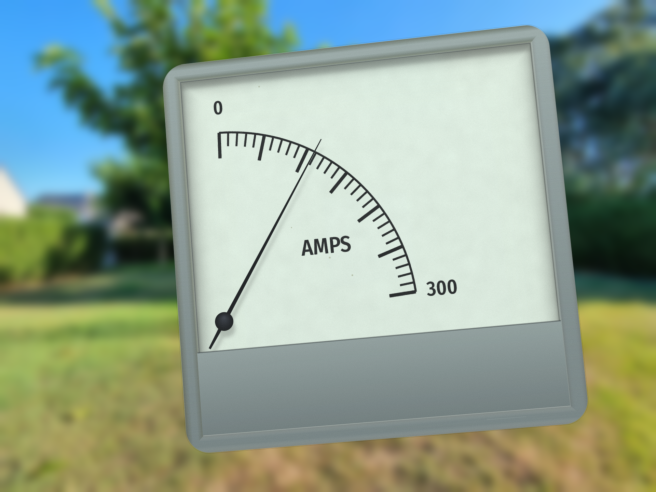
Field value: 110 A
